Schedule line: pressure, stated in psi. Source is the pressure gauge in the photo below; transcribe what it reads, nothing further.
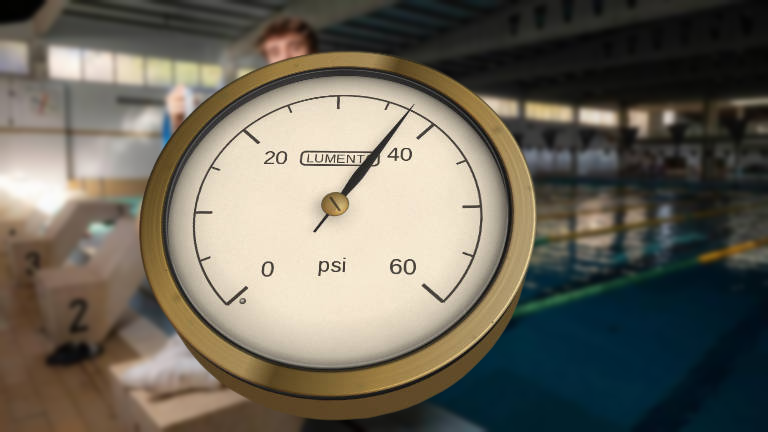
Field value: 37.5 psi
